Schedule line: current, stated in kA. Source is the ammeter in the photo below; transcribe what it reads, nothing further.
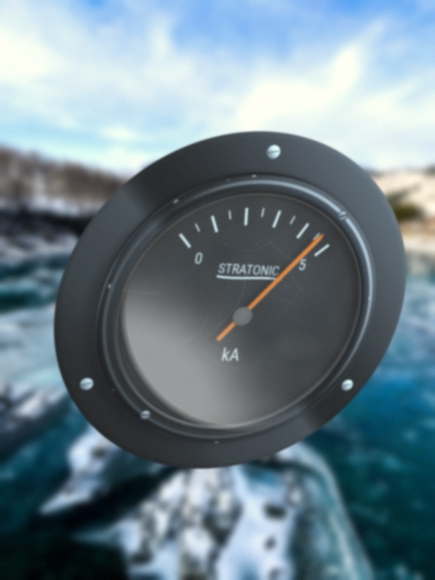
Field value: 4.5 kA
